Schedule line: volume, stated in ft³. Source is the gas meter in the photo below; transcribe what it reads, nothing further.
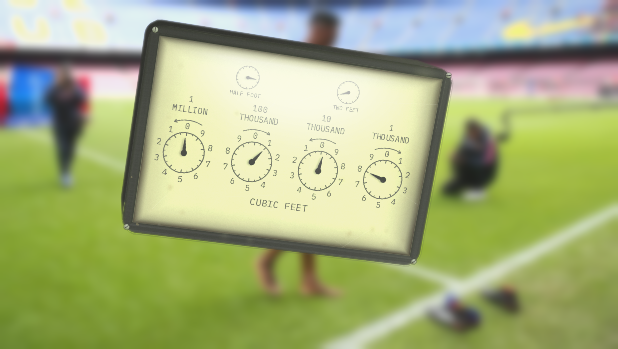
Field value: 9800 ft³
